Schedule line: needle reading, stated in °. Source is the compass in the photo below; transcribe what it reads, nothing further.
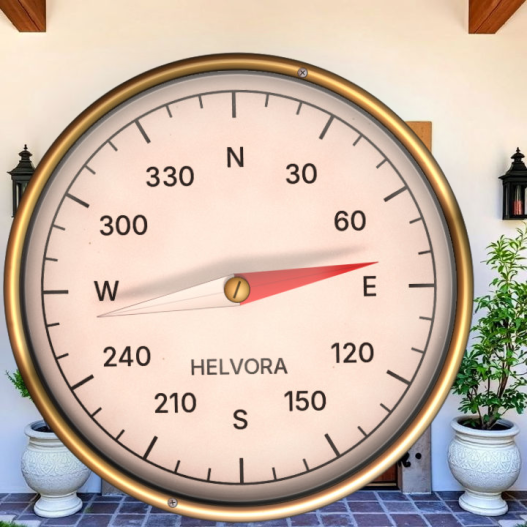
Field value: 80 °
